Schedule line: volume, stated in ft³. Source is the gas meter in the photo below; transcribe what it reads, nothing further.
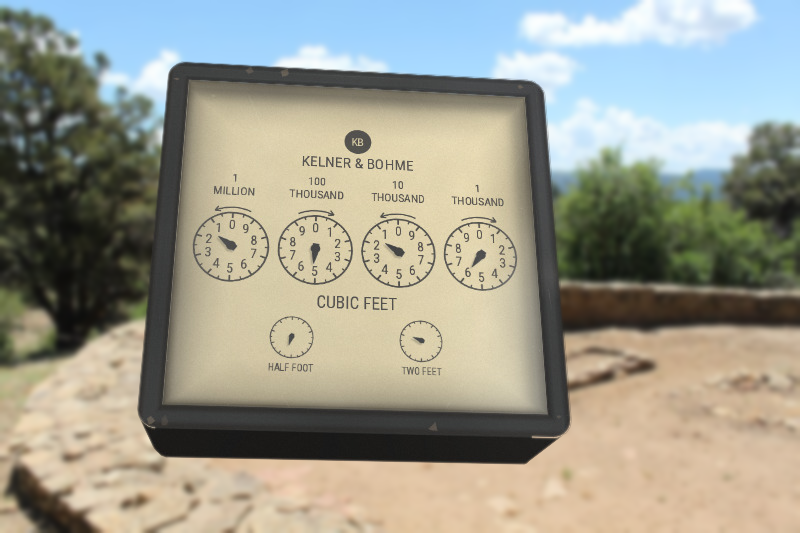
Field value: 151600 ft³
